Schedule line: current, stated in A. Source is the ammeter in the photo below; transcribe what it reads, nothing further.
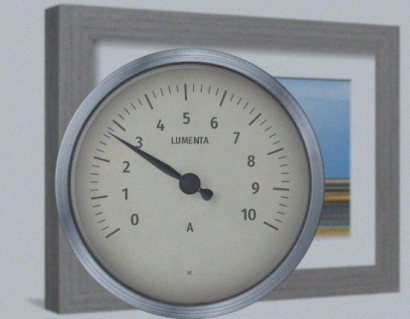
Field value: 2.7 A
